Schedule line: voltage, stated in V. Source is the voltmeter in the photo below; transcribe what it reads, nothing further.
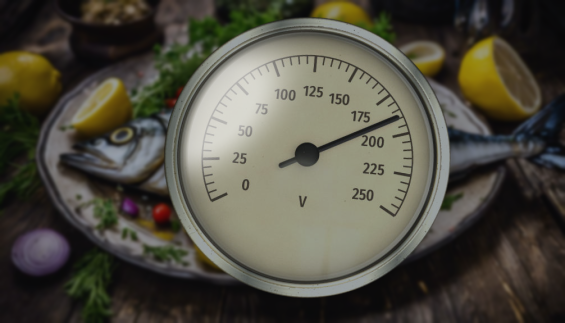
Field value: 190 V
